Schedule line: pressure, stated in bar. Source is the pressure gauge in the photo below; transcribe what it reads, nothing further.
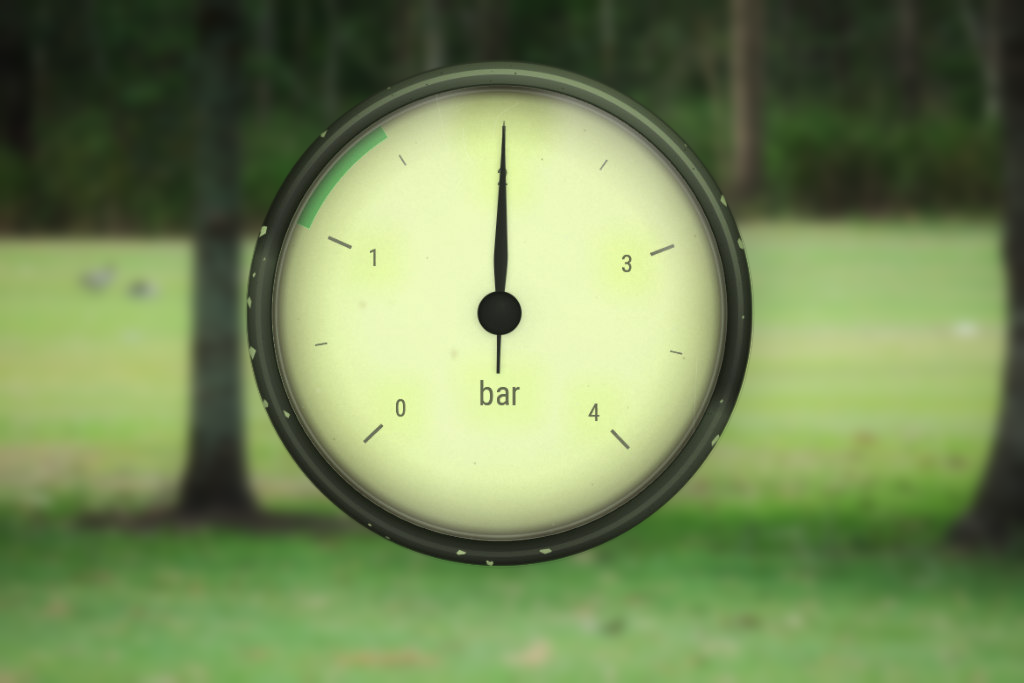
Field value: 2 bar
